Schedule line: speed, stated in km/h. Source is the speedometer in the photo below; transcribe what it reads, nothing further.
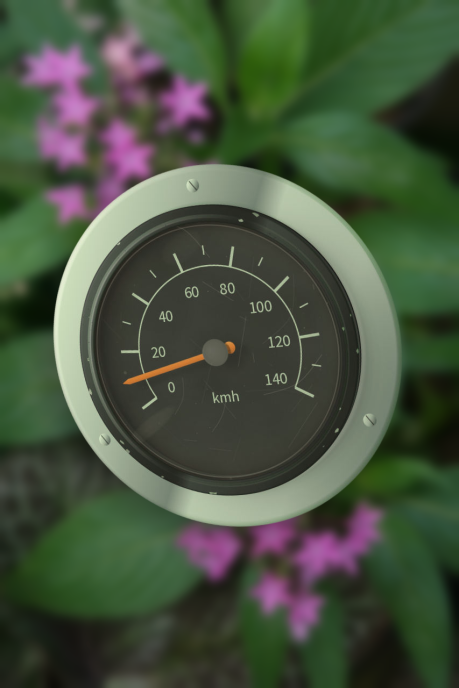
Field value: 10 km/h
